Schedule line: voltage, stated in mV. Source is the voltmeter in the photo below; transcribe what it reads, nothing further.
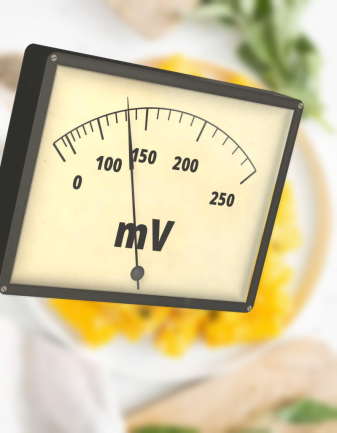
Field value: 130 mV
